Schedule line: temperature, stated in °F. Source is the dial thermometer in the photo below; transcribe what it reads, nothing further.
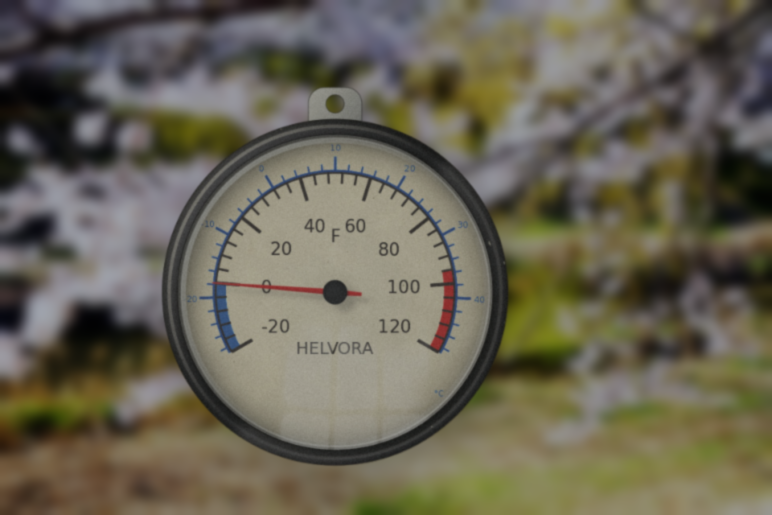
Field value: 0 °F
